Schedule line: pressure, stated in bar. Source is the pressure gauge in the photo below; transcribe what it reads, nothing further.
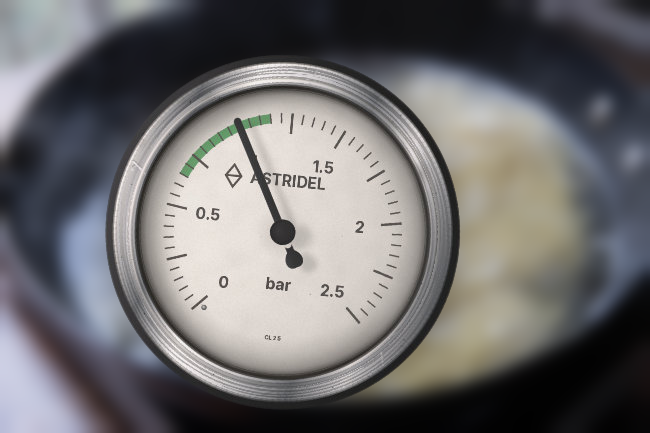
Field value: 1 bar
